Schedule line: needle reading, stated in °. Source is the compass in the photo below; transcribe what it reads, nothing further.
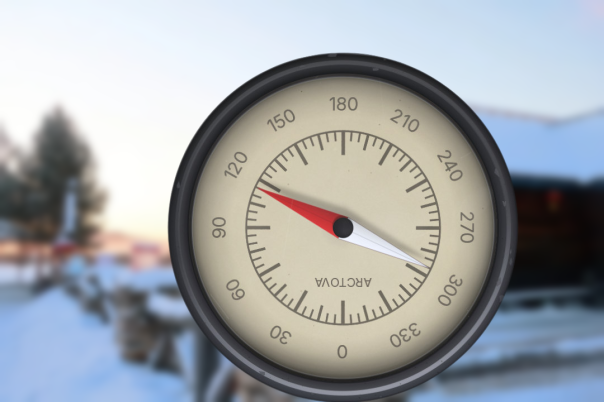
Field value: 115 °
